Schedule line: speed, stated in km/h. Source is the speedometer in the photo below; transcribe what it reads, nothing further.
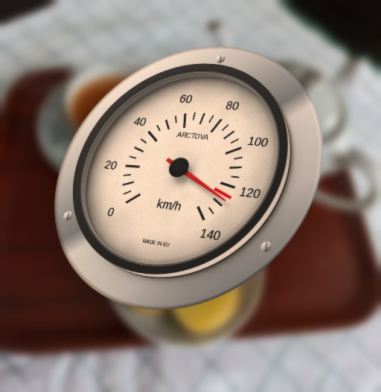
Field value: 127.5 km/h
